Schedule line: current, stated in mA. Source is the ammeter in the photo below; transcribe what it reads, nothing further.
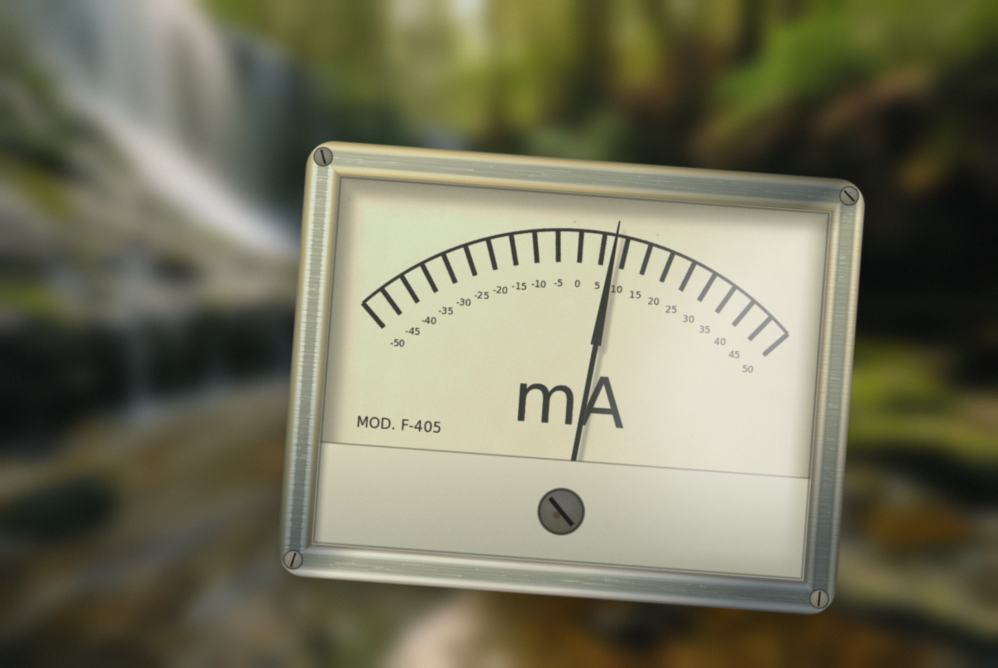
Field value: 7.5 mA
